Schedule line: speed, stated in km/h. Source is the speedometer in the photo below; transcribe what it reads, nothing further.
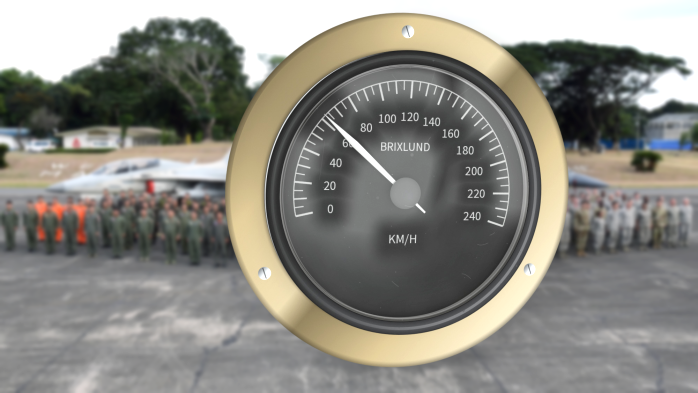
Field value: 62.5 km/h
